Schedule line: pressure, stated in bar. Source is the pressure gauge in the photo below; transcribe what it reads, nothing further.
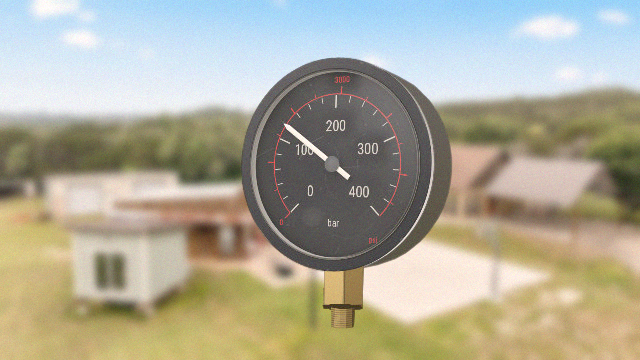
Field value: 120 bar
